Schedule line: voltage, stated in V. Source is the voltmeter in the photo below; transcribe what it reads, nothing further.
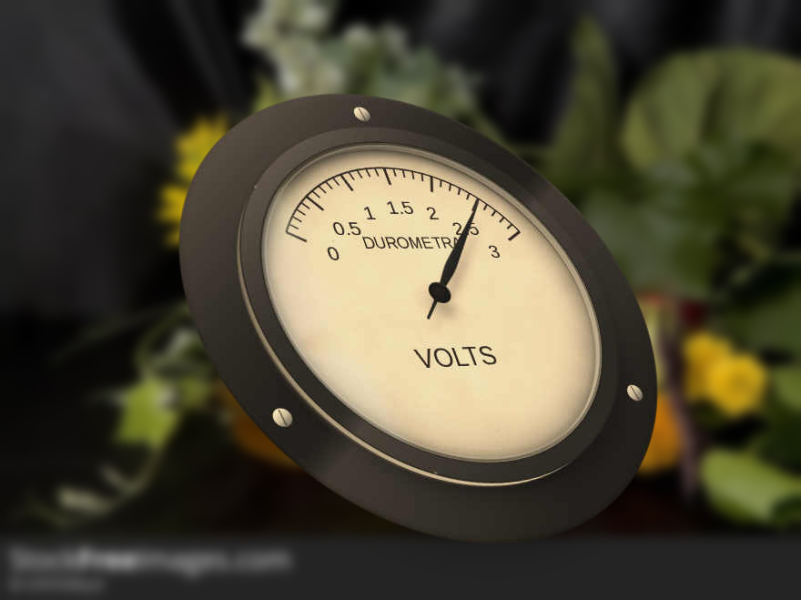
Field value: 2.5 V
